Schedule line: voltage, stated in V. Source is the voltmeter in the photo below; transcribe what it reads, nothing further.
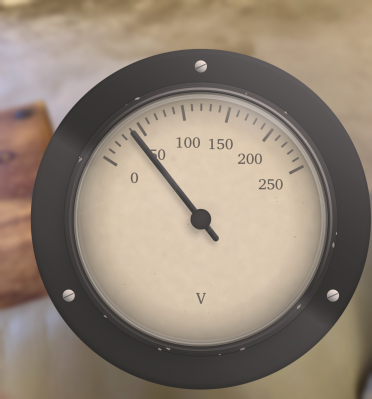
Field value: 40 V
